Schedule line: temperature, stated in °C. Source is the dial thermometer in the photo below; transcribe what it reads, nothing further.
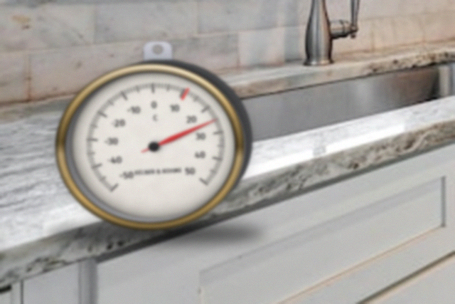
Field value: 25 °C
